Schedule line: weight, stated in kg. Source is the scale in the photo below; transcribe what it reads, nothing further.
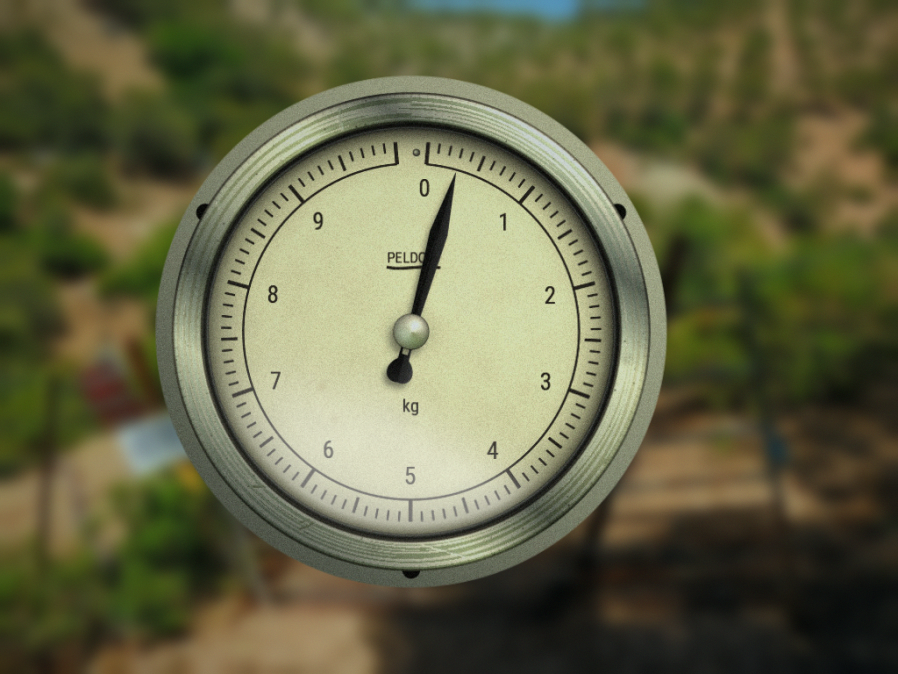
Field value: 0.3 kg
